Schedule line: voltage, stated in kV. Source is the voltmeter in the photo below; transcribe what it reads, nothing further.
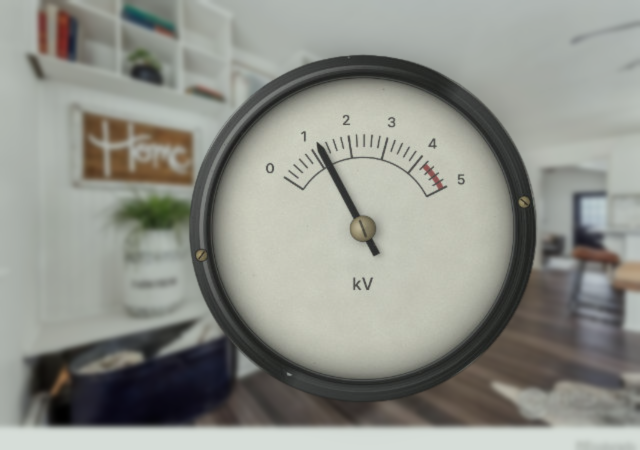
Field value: 1.2 kV
